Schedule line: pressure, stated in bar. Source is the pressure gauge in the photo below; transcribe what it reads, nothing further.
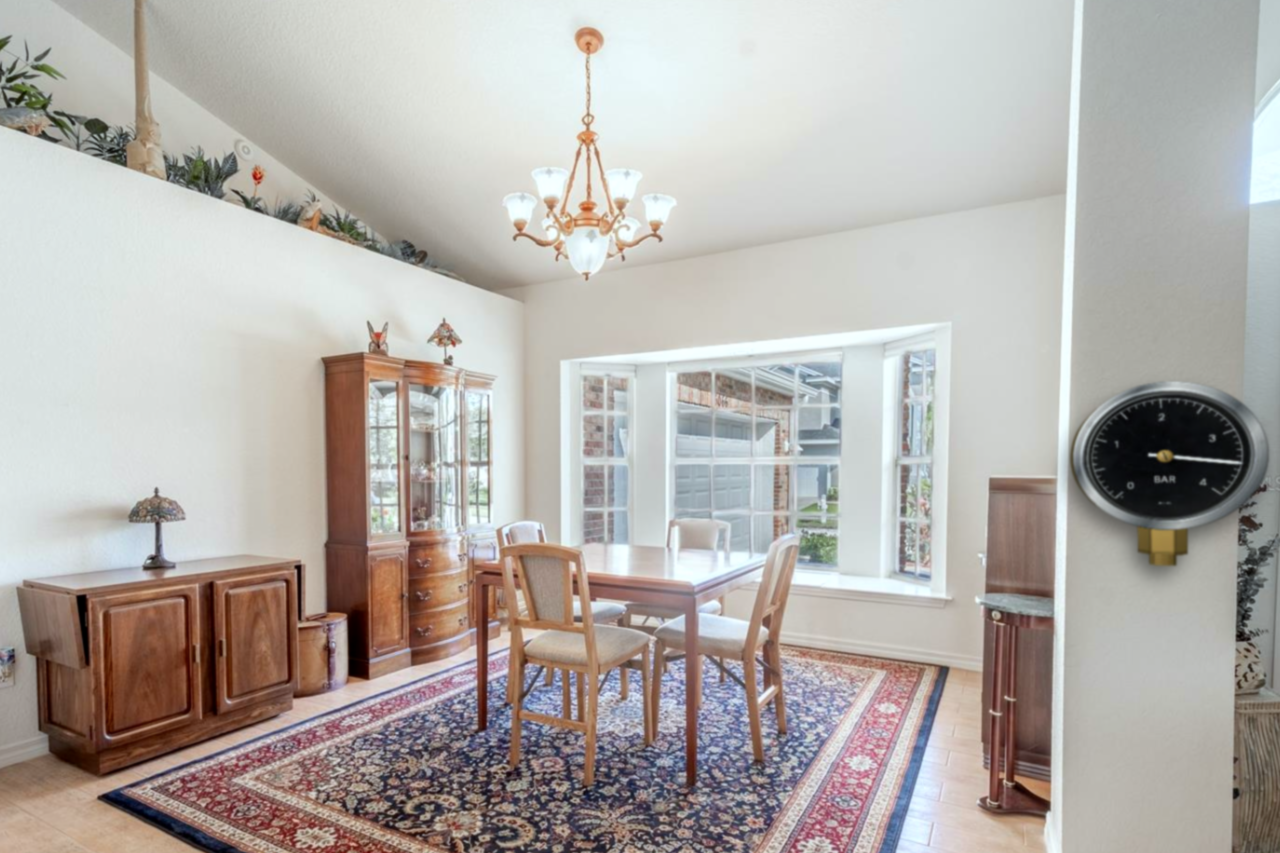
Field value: 3.5 bar
